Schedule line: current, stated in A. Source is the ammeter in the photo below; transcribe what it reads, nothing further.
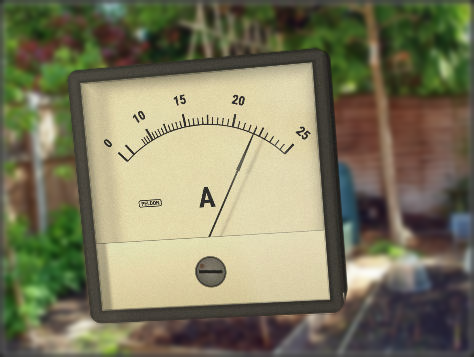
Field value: 22 A
